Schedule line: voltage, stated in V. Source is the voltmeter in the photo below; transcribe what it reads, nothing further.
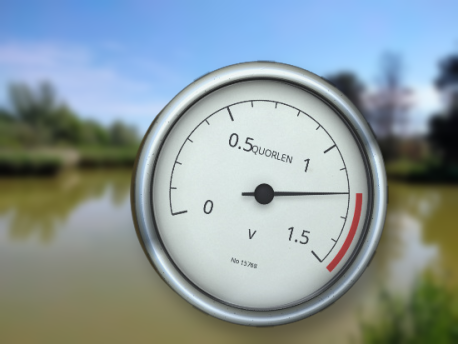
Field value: 1.2 V
